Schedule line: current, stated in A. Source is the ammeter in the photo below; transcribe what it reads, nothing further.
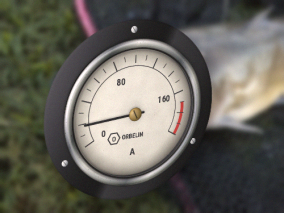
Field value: 20 A
